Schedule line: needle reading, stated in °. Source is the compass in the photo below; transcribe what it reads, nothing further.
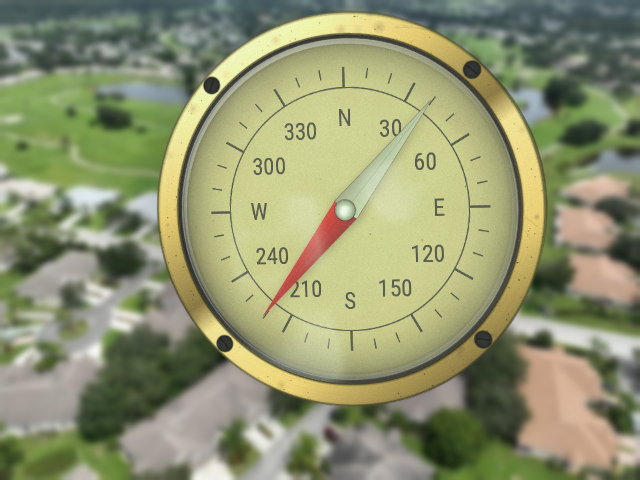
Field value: 220 °
